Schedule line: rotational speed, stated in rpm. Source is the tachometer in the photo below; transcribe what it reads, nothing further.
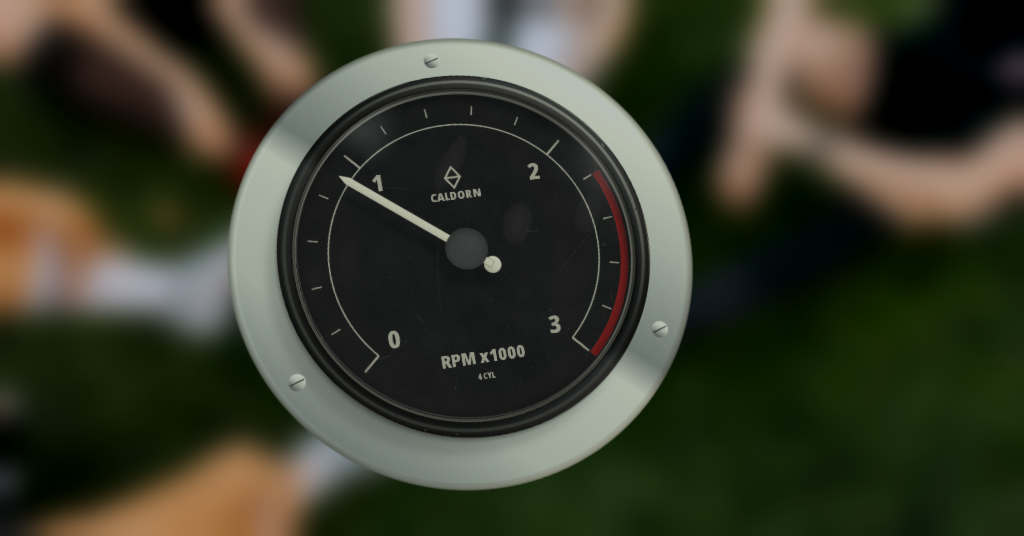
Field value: 900 rpm
